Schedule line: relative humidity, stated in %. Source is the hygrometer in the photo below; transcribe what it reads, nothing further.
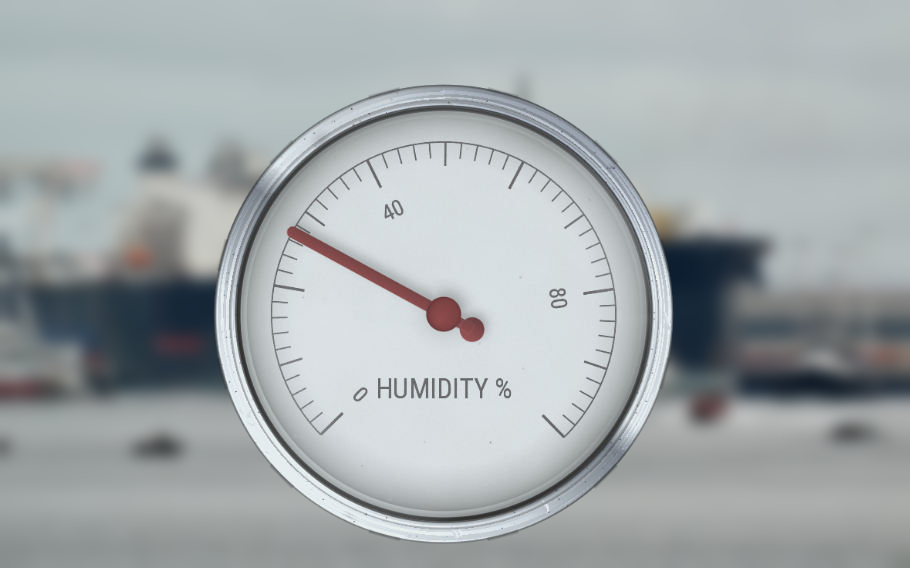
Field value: 27 %
